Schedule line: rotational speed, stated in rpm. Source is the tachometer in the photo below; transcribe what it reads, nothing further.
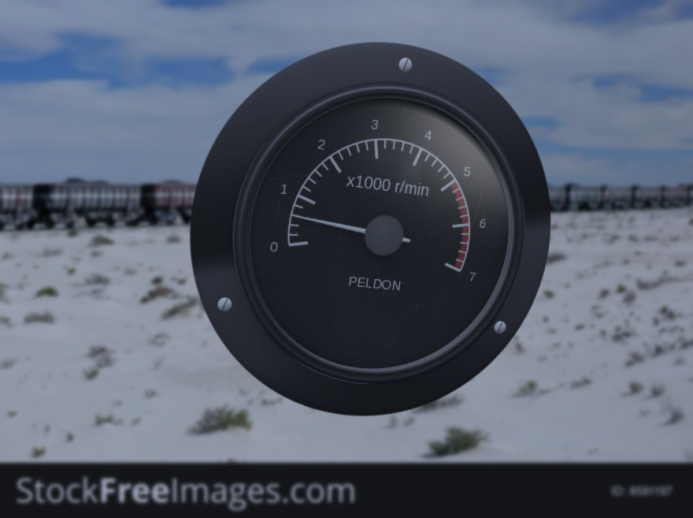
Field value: 600 rpm
